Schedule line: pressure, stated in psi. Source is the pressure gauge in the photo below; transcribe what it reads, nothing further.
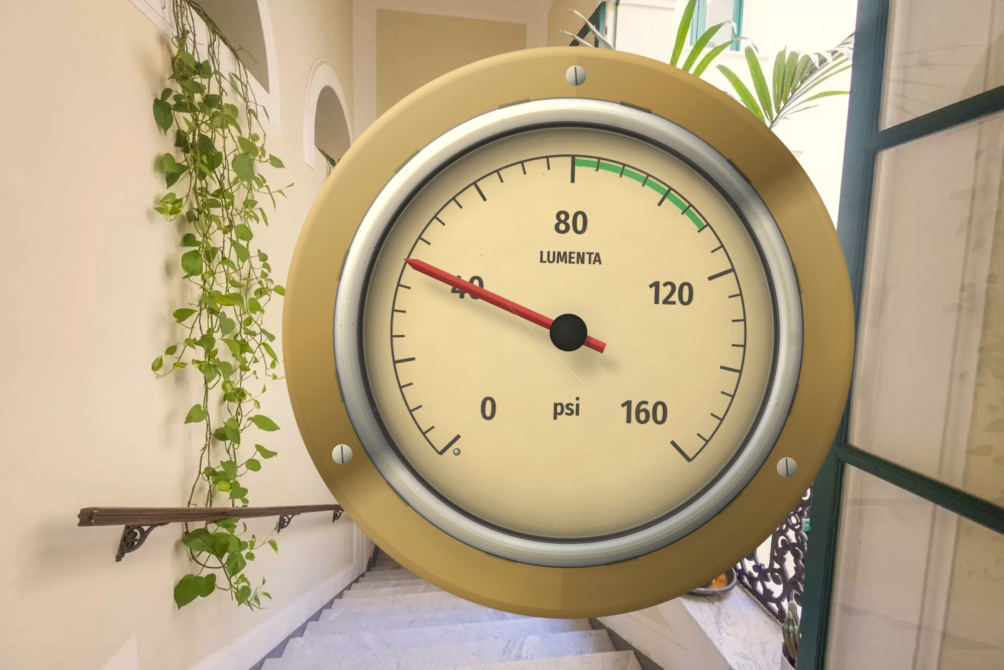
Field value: 40 psi
